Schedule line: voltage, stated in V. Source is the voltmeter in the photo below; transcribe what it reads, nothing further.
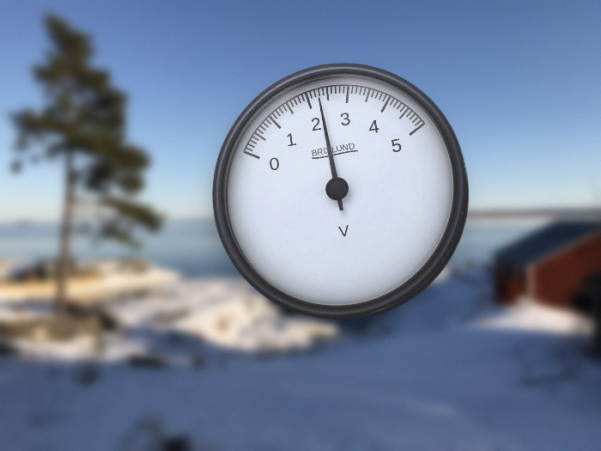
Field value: 2.3 V
